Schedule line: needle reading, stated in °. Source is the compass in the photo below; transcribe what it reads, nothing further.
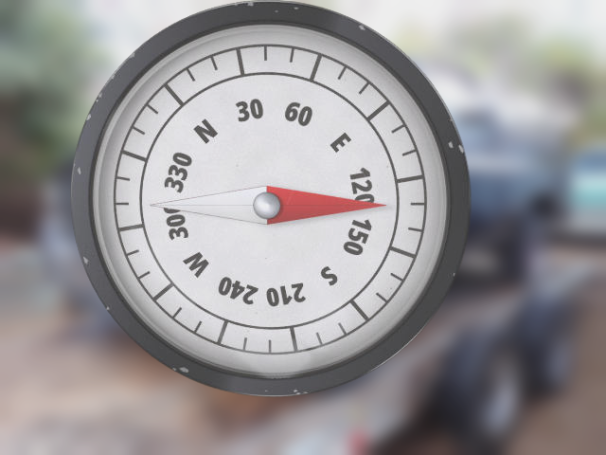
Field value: 130 °
